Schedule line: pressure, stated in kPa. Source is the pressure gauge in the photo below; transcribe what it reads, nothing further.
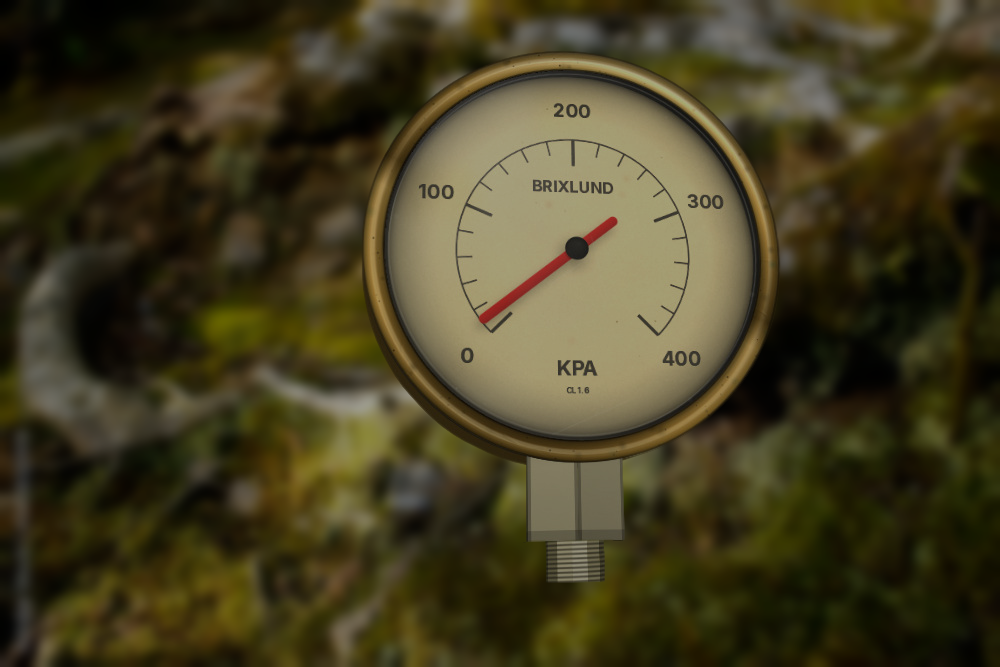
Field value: 10 kPa
